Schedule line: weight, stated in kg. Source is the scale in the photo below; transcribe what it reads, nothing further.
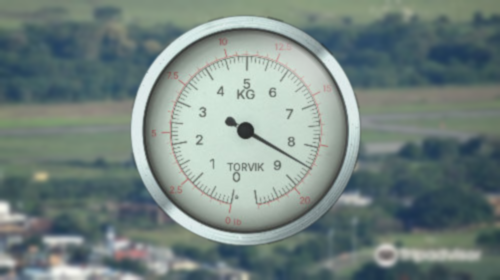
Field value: 8.5 kg
